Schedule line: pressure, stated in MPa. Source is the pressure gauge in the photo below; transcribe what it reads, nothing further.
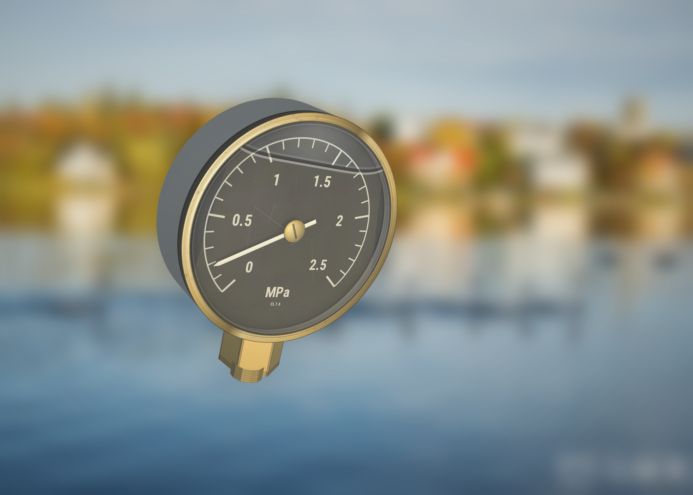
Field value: 0.2 MPa
